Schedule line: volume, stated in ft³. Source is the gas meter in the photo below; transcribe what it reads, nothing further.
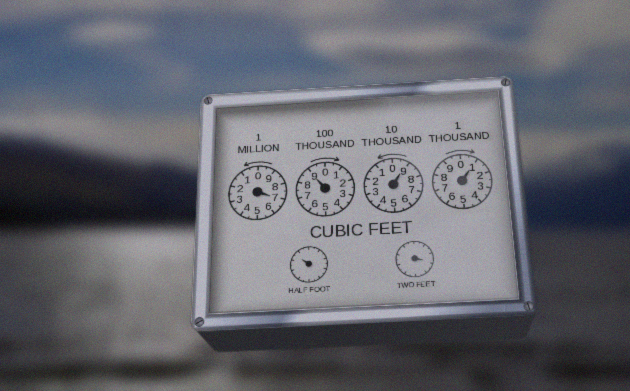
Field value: 689100 ft³
